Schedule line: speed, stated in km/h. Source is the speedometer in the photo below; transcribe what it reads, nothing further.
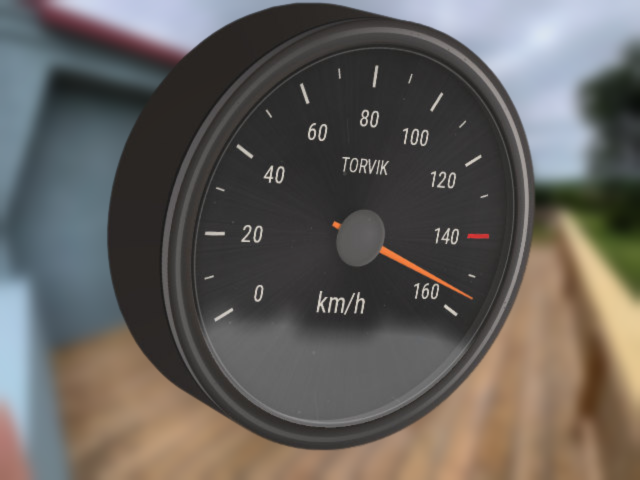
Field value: 155 km/h
